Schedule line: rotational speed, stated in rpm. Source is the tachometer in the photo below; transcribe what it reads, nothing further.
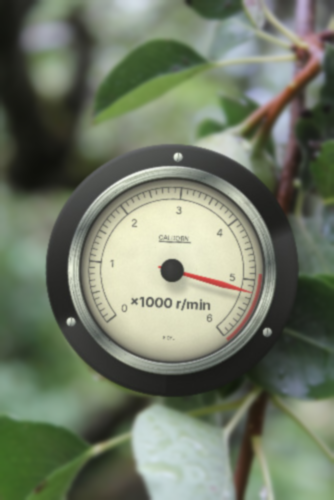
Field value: 5200 rpm
